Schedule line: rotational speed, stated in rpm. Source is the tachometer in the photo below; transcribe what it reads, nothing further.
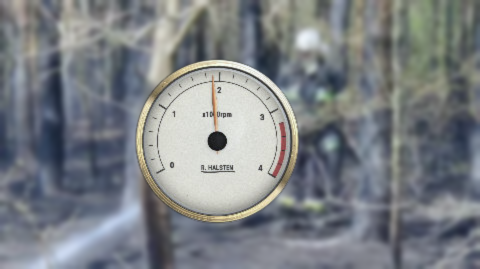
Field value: 1900 rpm
